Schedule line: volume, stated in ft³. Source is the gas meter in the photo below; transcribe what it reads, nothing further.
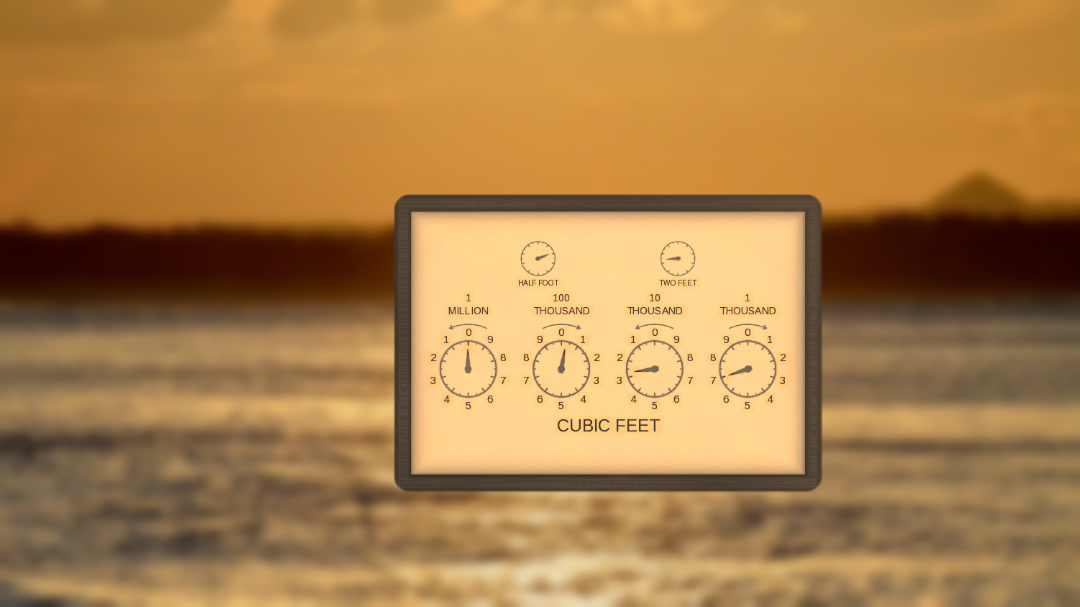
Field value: 2700 ft³
